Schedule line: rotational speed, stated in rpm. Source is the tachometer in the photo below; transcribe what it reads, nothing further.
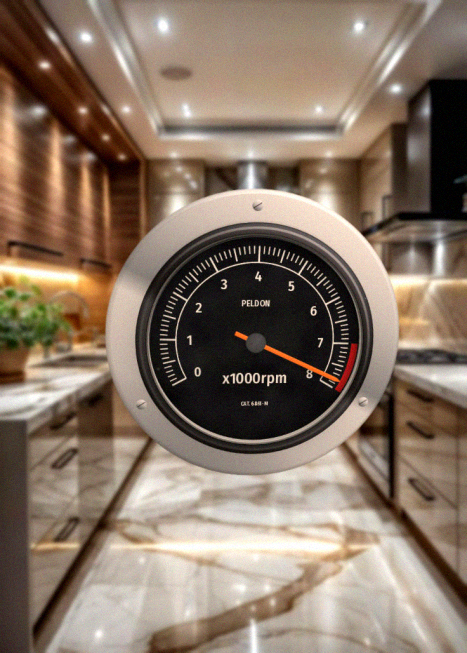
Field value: 7800 rpm
